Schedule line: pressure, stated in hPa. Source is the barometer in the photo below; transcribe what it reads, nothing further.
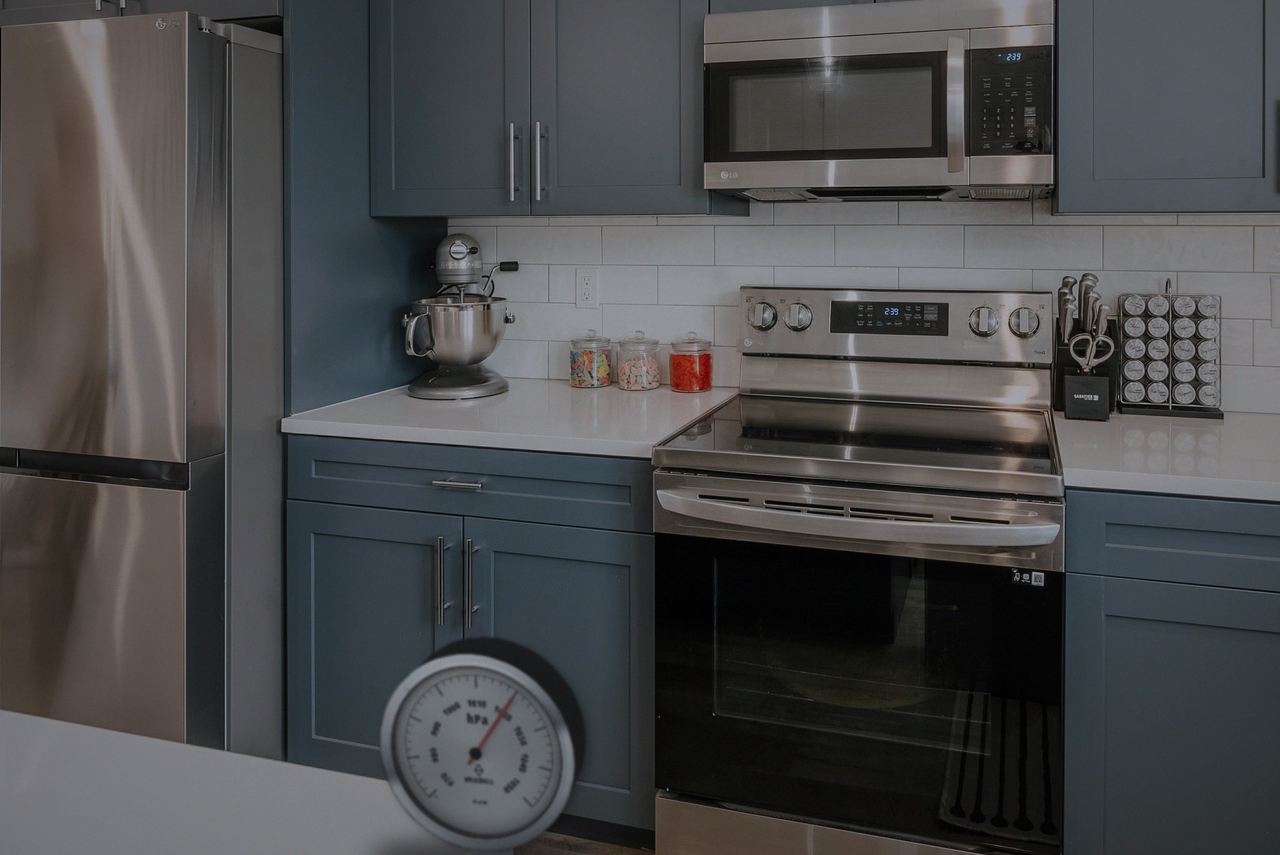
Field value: 1020 hPa
